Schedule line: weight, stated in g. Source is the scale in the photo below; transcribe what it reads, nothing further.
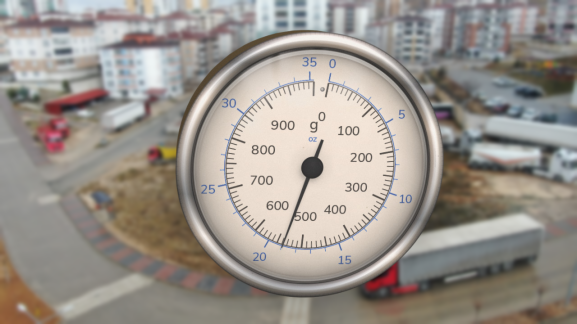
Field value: 540 g
